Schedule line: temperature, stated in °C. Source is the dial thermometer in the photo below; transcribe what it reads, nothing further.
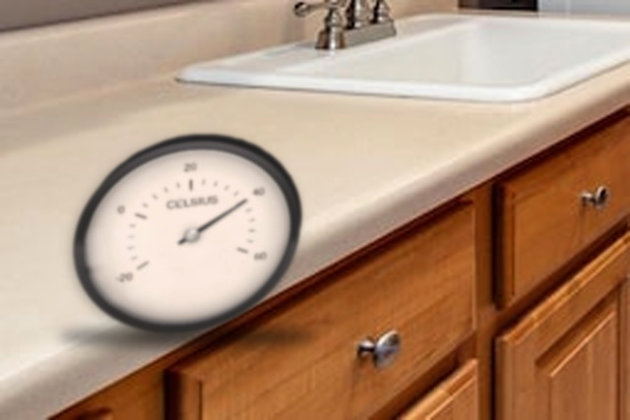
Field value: 40 °C
